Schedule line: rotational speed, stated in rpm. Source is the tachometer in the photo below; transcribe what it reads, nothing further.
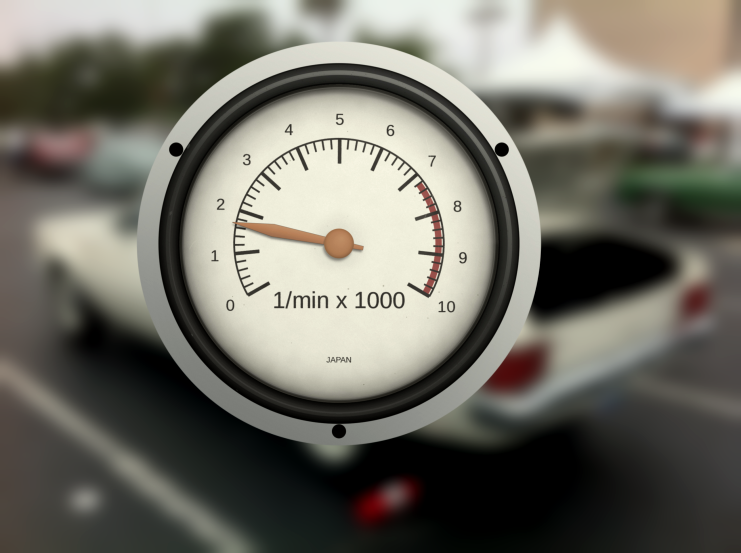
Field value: 1700 rpm
